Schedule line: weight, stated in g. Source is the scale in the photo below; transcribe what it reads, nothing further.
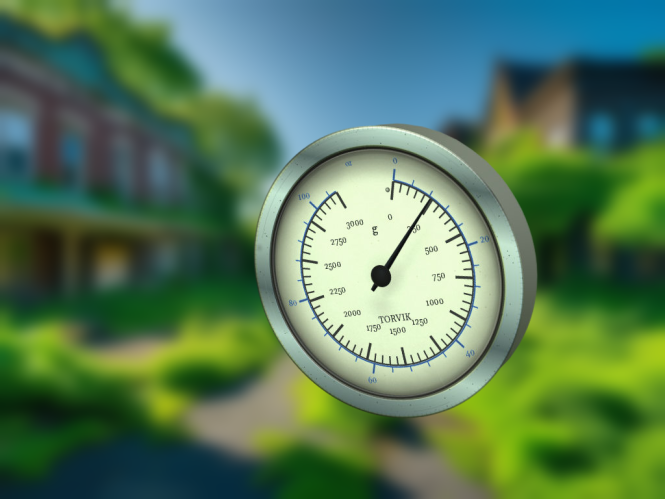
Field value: 250 g
